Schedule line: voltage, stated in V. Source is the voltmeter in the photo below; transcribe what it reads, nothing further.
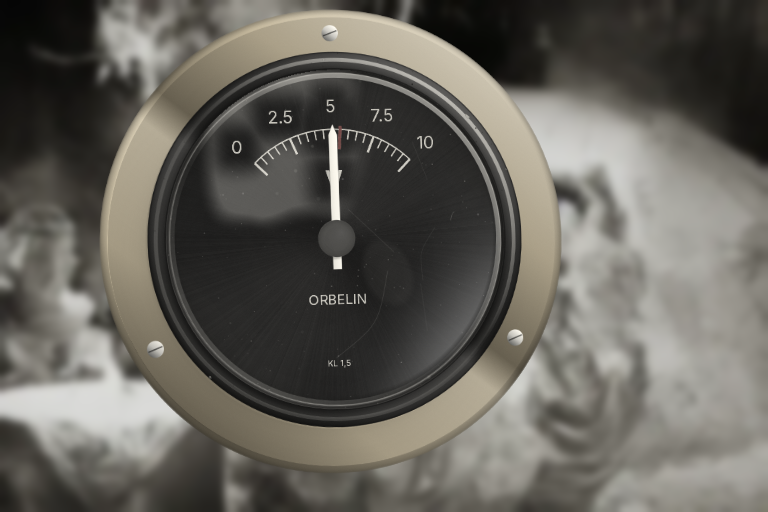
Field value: 5 V
